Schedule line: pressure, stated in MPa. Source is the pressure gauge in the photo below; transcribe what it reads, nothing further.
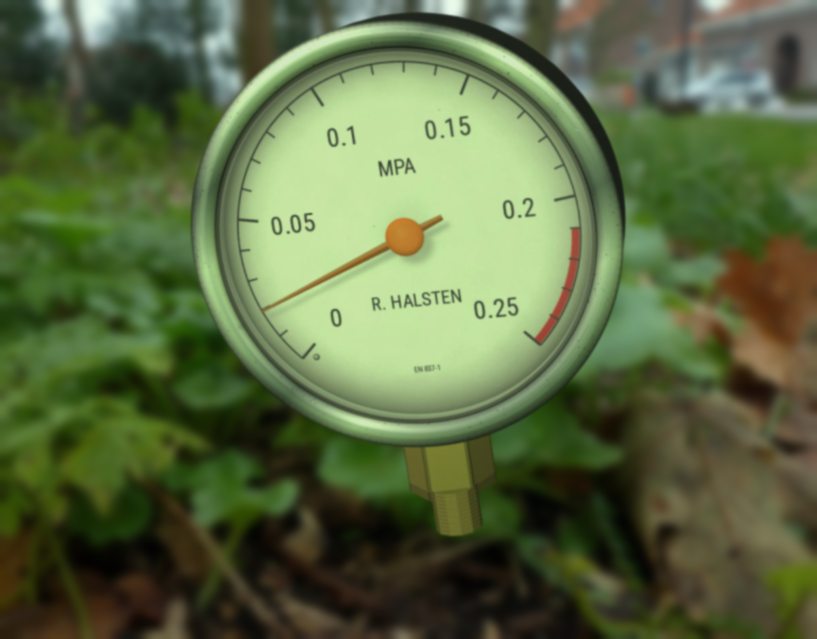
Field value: 0.02 MPa
